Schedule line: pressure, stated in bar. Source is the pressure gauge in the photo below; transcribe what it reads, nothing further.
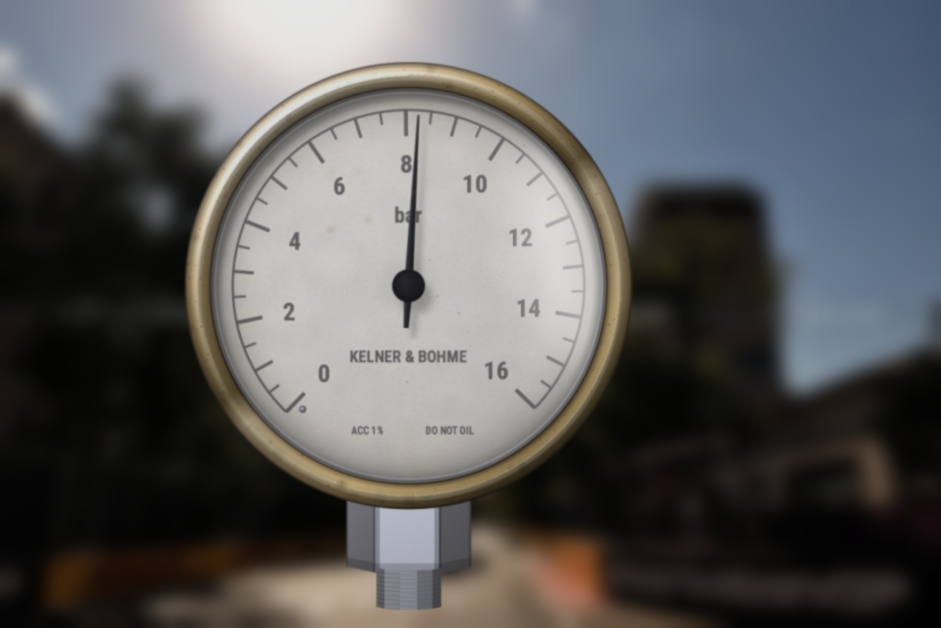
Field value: 8.25 bar
